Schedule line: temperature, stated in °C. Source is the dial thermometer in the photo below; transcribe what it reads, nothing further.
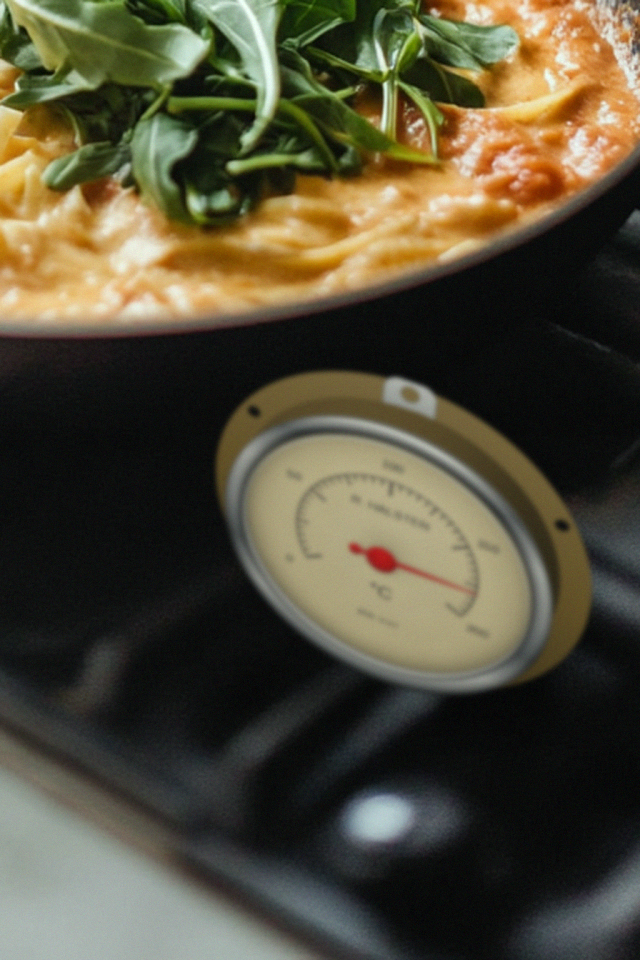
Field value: 175 °C
